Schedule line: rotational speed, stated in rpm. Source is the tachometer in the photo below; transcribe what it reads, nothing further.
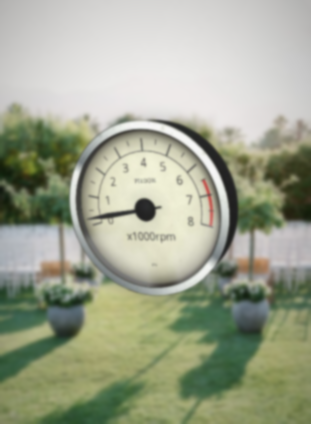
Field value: 250 rpm
